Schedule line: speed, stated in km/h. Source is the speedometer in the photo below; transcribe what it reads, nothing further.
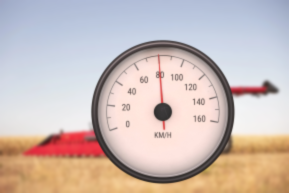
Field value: 80 km/h
